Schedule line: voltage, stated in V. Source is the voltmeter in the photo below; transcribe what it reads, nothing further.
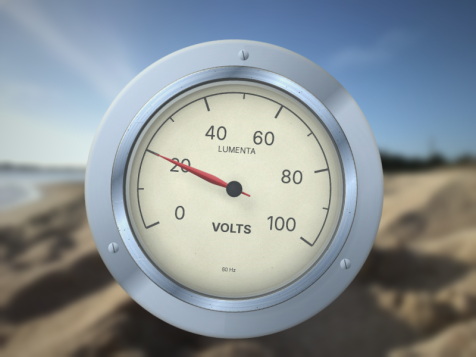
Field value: 20 V
